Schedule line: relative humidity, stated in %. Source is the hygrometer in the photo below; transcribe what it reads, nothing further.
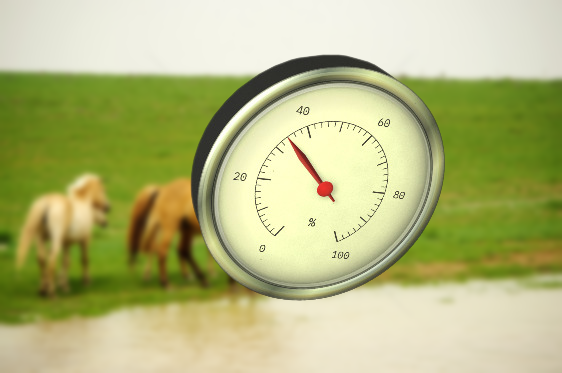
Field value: 34 %
